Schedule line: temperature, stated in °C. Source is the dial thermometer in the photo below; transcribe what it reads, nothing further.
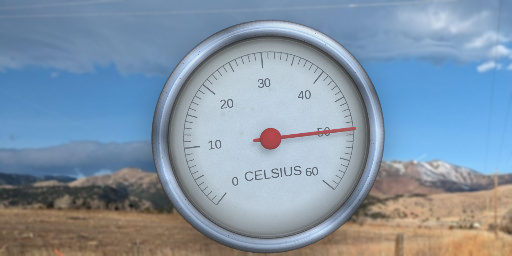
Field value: 50 °C
